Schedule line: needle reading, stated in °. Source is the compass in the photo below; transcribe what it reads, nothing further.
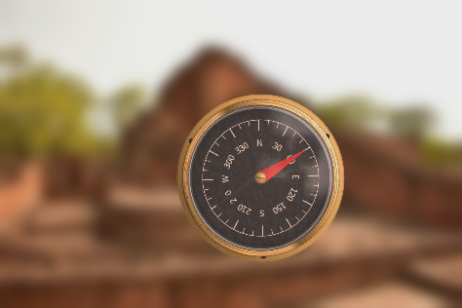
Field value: 60 °
